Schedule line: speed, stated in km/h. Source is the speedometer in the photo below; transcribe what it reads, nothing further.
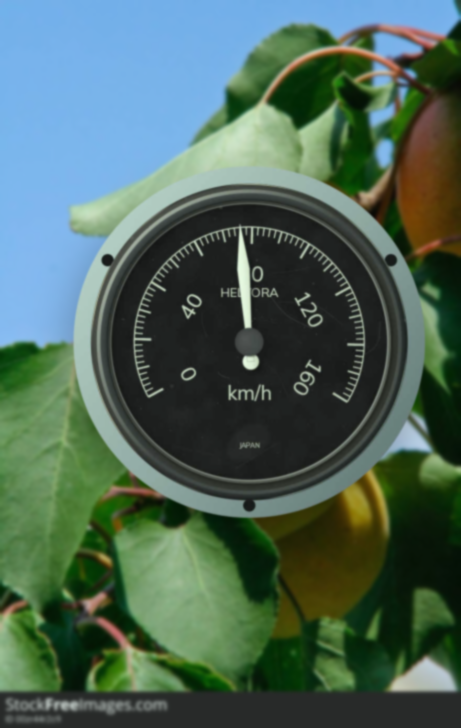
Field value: 76 km/h
